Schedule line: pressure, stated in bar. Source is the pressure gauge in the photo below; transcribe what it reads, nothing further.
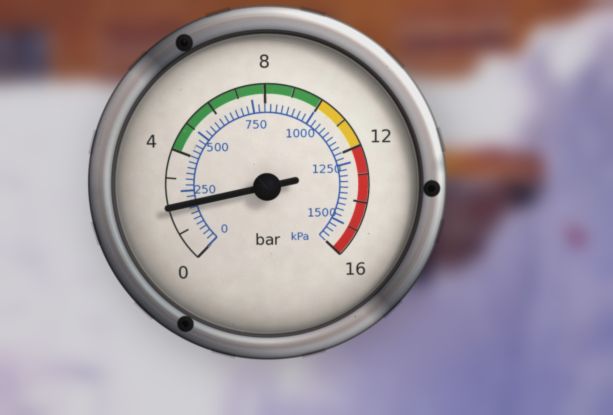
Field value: 2 bar
